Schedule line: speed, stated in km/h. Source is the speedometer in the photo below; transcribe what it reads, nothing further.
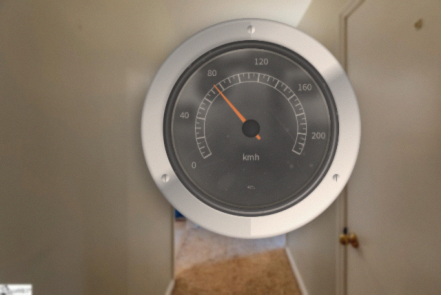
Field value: 75 km/h
